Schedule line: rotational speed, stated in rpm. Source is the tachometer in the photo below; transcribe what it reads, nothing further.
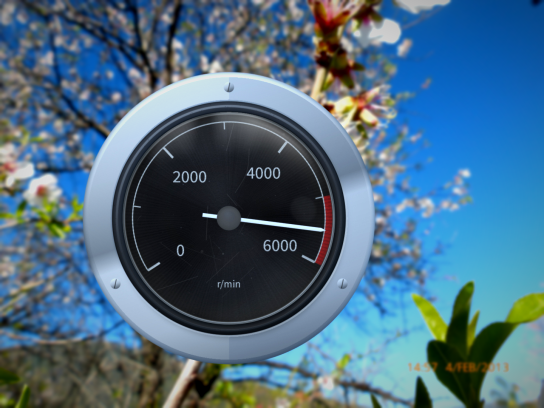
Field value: 5500 rpm
